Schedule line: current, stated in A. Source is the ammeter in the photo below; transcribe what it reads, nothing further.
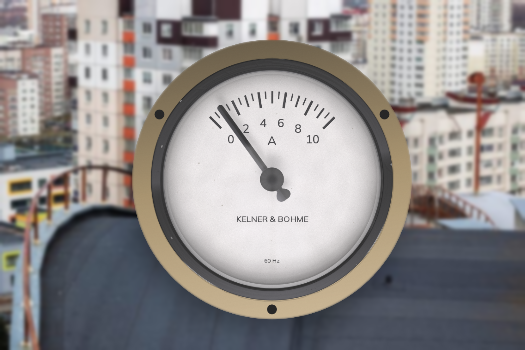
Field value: 1 A
